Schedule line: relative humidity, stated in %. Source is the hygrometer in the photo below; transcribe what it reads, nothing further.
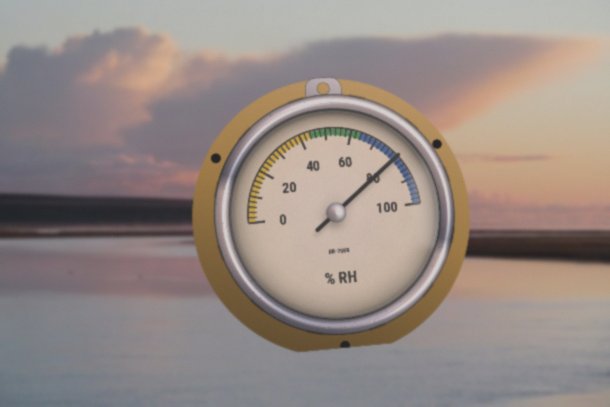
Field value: 80 %
